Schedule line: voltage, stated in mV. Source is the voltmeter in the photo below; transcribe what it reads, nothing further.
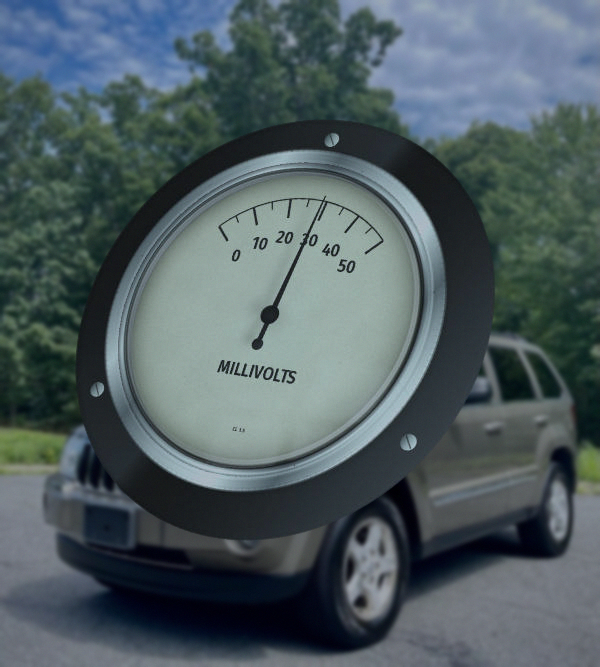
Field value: 30 mV
